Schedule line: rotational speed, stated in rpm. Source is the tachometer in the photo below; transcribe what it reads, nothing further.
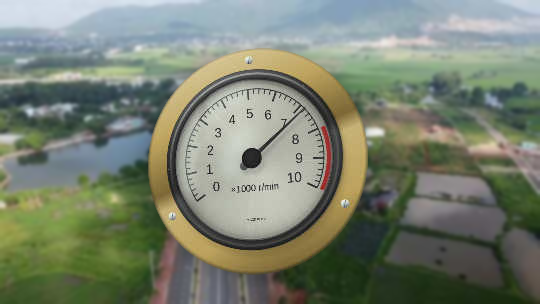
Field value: 7200 rpm
